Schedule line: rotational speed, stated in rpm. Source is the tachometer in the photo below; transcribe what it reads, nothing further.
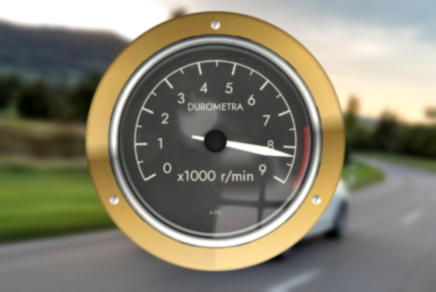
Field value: 8250 rpm
